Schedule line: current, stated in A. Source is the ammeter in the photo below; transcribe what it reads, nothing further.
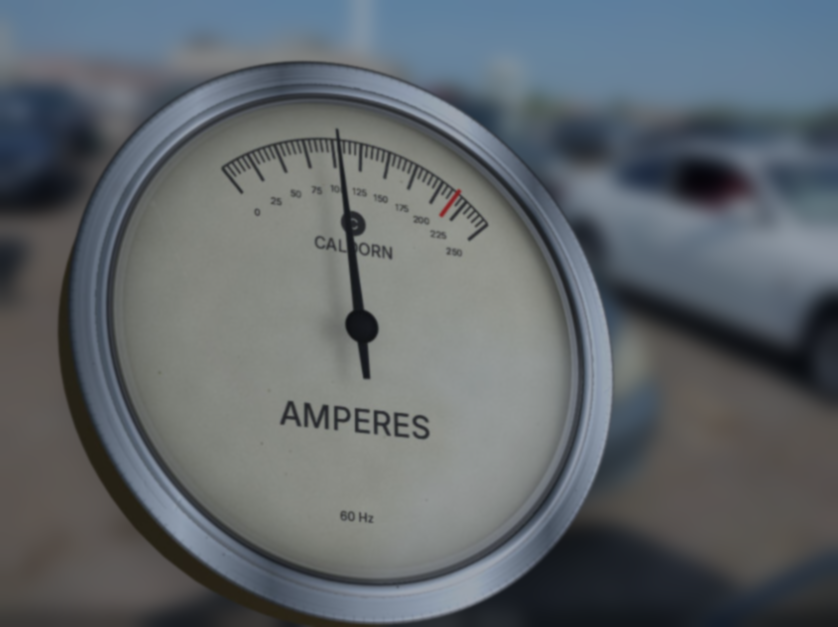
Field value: 100 A
